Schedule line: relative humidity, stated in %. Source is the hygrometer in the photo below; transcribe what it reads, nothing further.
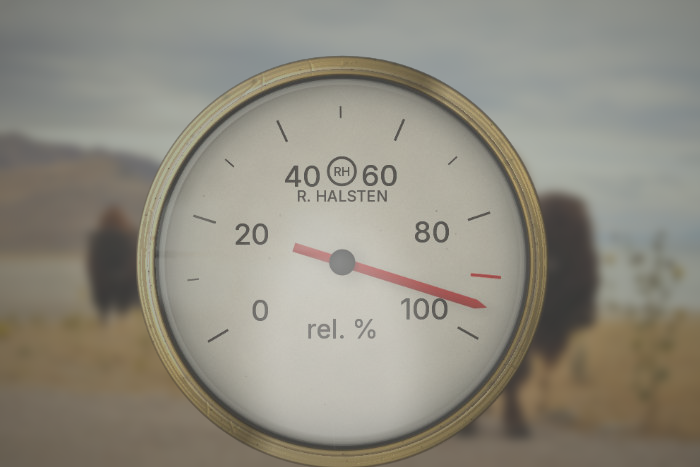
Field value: 95 %
